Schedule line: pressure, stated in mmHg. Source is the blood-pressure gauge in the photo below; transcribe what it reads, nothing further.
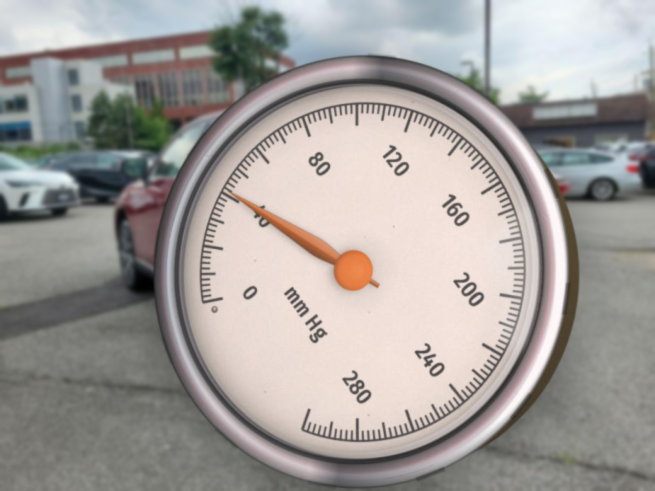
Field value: 42 mmHg
